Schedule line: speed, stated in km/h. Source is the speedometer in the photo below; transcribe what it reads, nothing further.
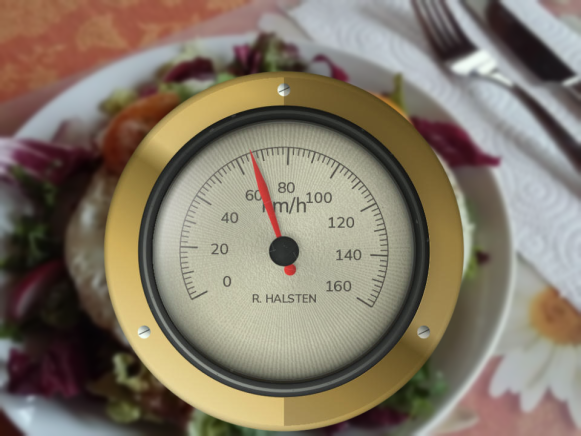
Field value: 66 km/h
